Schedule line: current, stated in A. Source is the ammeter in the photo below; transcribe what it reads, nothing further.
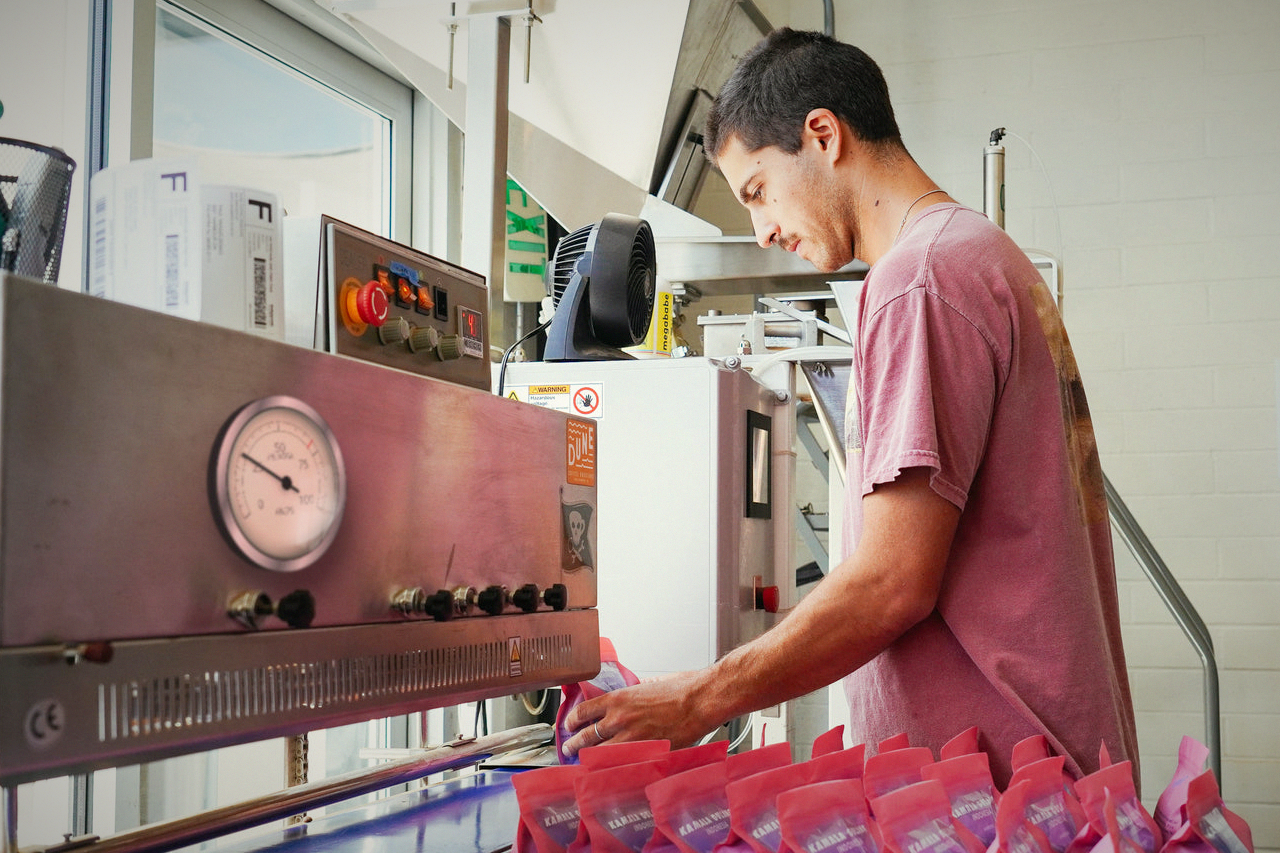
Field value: 25 A
